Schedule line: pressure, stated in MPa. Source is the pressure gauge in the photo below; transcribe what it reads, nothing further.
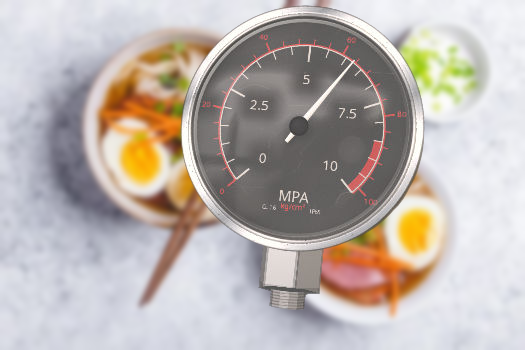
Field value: 6.25 MPa
